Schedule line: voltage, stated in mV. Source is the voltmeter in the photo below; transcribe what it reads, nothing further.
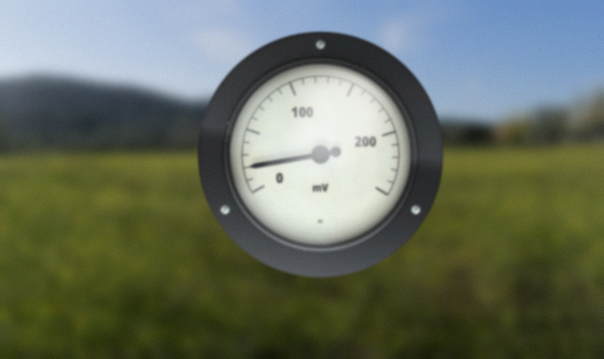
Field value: 20 mV
